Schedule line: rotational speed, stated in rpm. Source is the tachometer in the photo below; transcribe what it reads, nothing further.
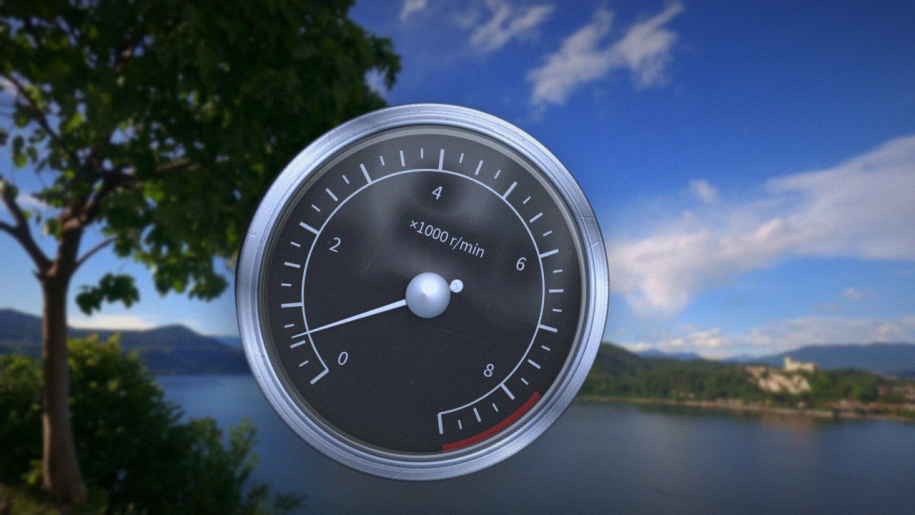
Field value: 625 rpm
